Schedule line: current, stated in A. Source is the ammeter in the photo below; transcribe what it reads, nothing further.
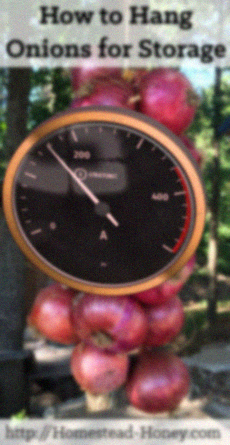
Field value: 160 A
